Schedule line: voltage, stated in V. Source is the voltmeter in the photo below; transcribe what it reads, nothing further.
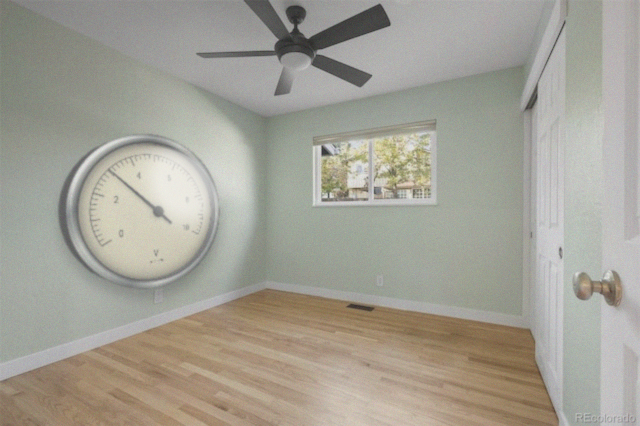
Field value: 3 V
